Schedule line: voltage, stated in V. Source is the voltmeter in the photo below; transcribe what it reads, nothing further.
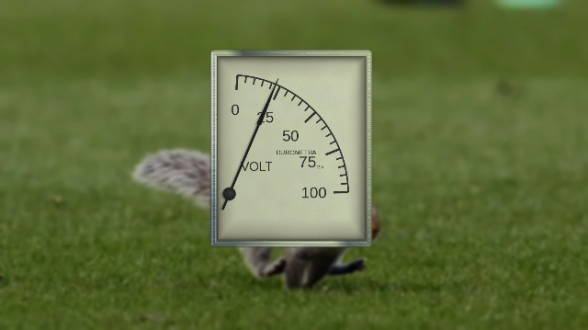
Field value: 22.5 V
